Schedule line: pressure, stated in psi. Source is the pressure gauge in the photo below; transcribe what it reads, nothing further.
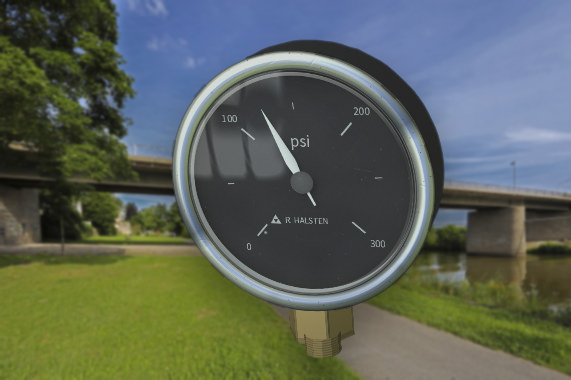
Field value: 125 psi
